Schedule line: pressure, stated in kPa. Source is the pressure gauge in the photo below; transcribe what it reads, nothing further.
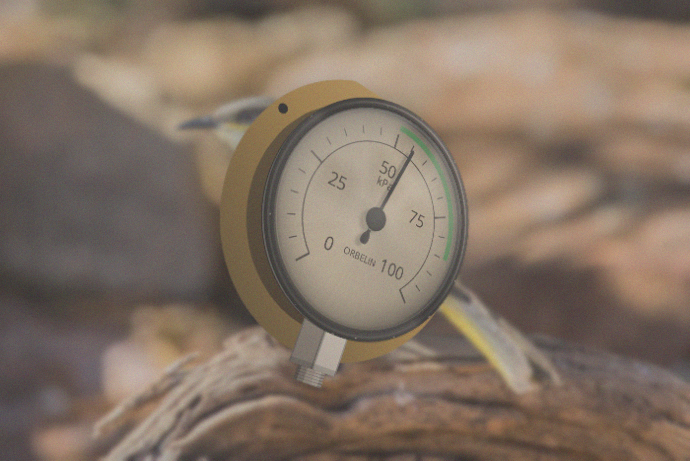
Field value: 55 kPa
